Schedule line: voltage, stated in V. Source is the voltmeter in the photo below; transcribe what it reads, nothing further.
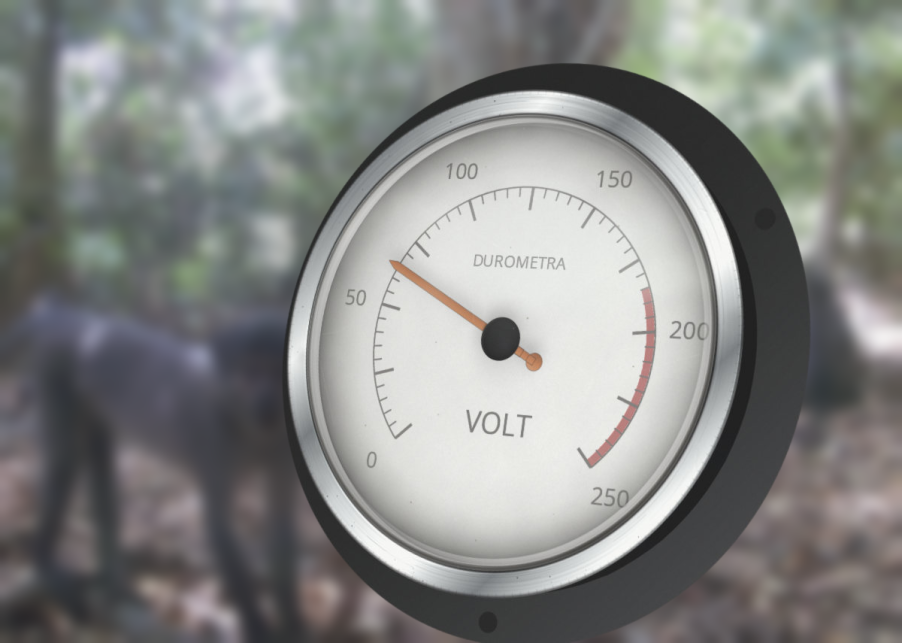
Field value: 65 V
